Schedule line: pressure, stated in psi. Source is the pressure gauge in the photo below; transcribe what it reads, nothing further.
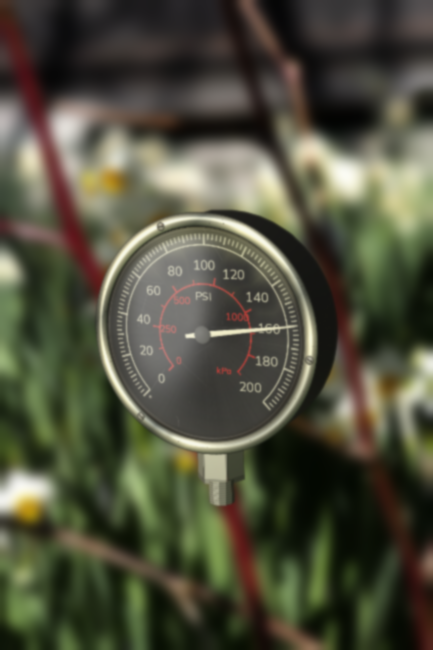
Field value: 160 psi
